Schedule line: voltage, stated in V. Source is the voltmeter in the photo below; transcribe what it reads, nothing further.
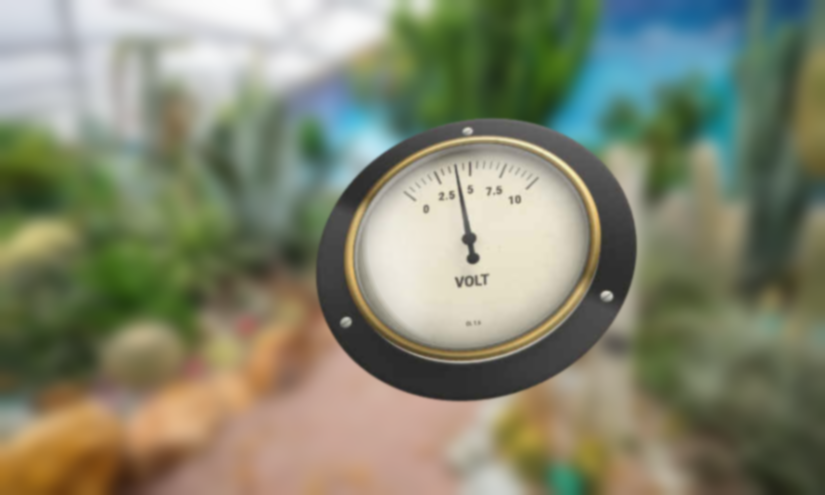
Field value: 4 V
